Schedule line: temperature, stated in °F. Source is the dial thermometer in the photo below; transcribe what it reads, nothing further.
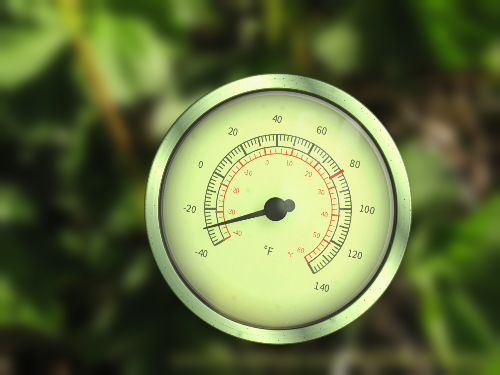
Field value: -30 °F
